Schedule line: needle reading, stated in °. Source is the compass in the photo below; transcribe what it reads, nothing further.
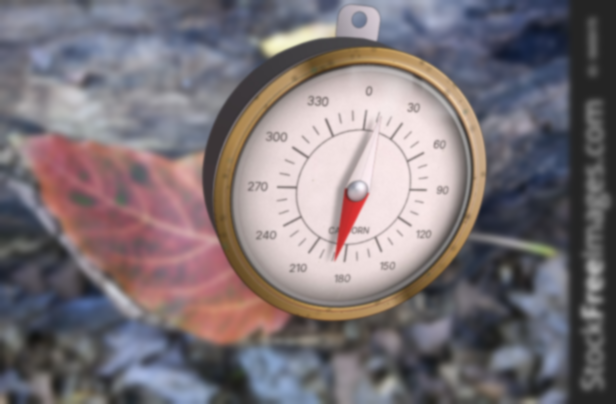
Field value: 190 °
